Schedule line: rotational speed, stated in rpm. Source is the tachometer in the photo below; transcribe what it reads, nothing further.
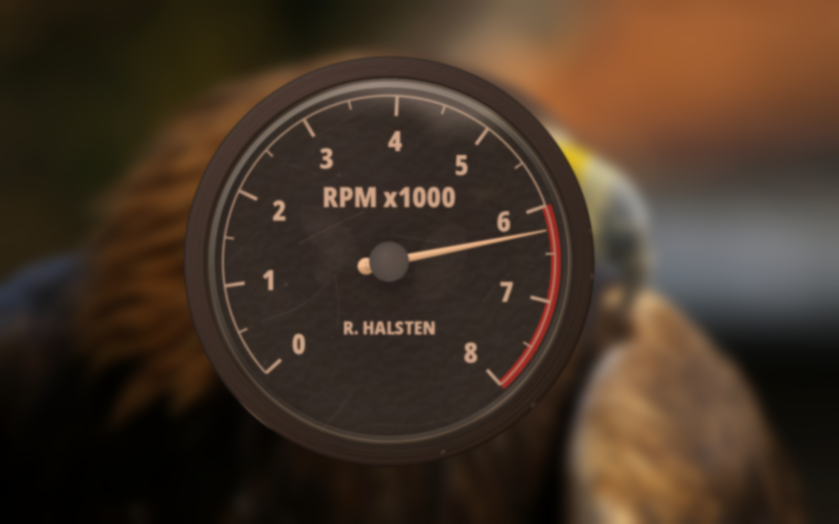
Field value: 6250 rpm
